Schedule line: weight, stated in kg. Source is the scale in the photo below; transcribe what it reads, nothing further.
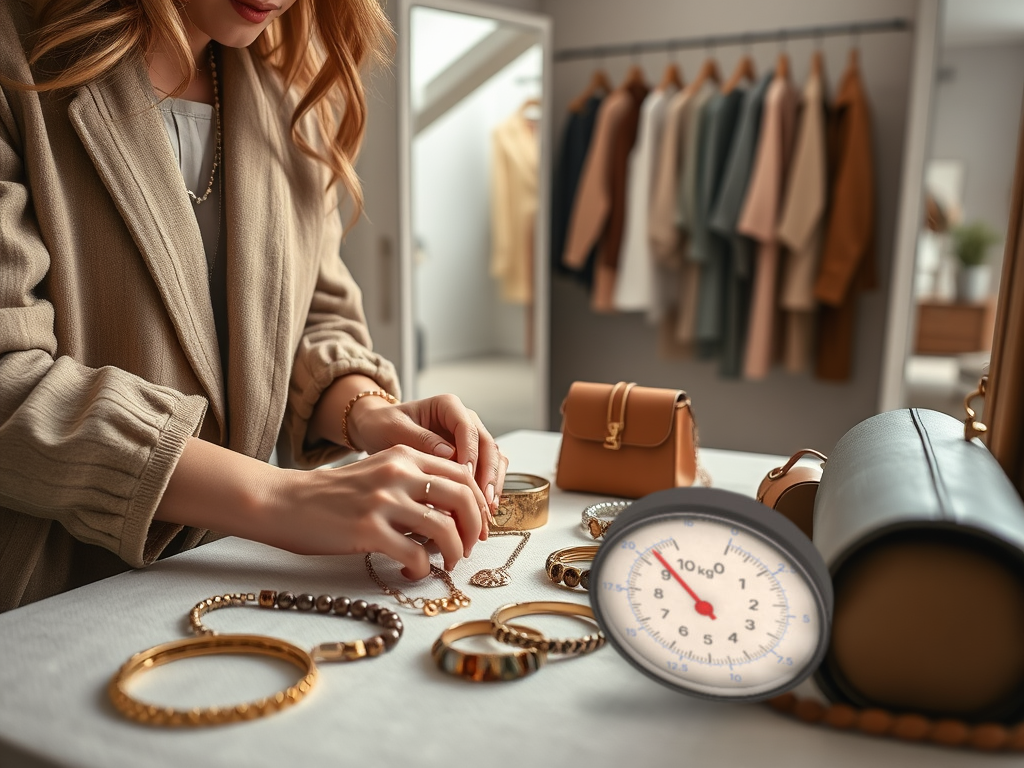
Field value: 9.5 kg
